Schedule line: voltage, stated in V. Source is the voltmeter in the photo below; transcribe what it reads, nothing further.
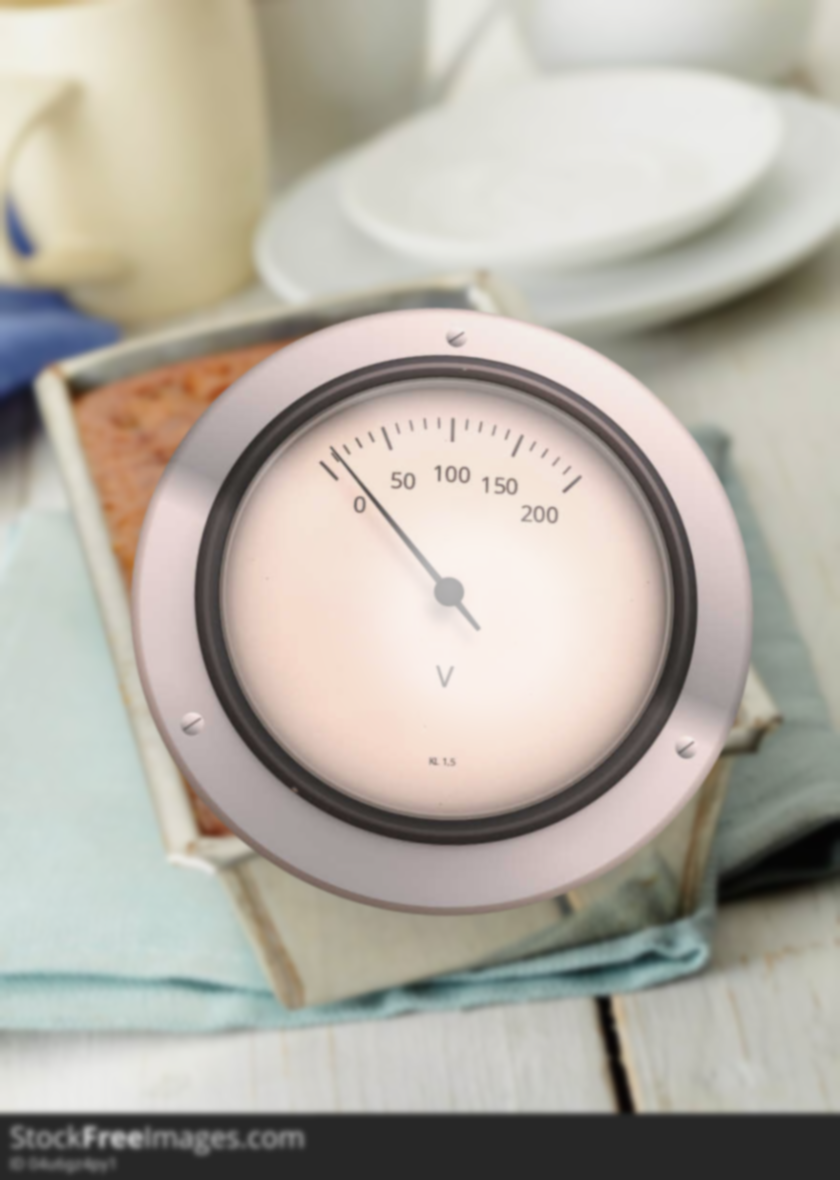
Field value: 10 V
